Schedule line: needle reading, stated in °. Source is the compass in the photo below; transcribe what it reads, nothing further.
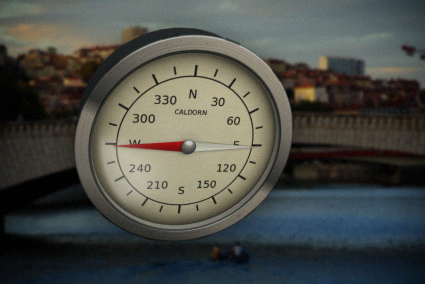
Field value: 270 °
